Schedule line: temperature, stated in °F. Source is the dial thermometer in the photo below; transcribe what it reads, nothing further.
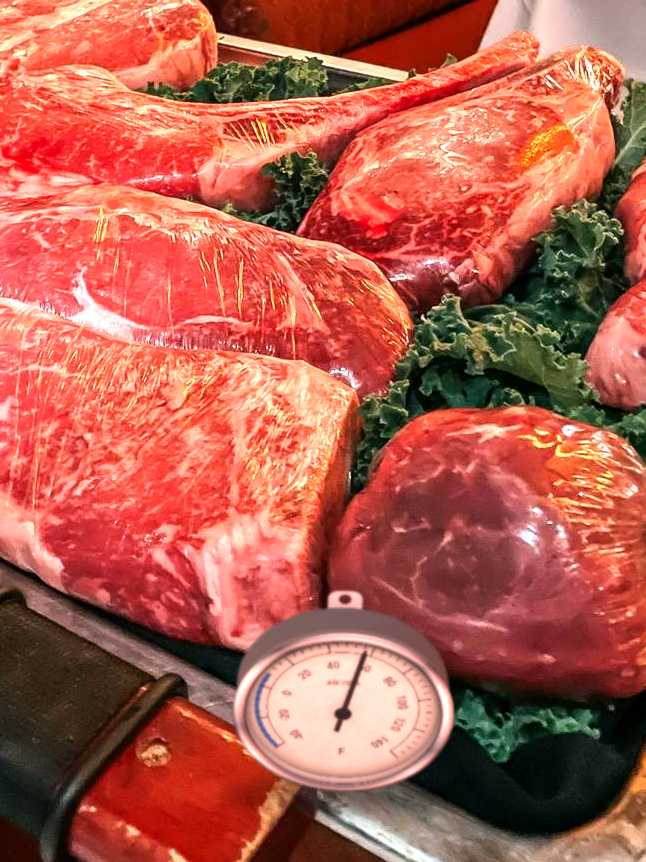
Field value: 56 °F
